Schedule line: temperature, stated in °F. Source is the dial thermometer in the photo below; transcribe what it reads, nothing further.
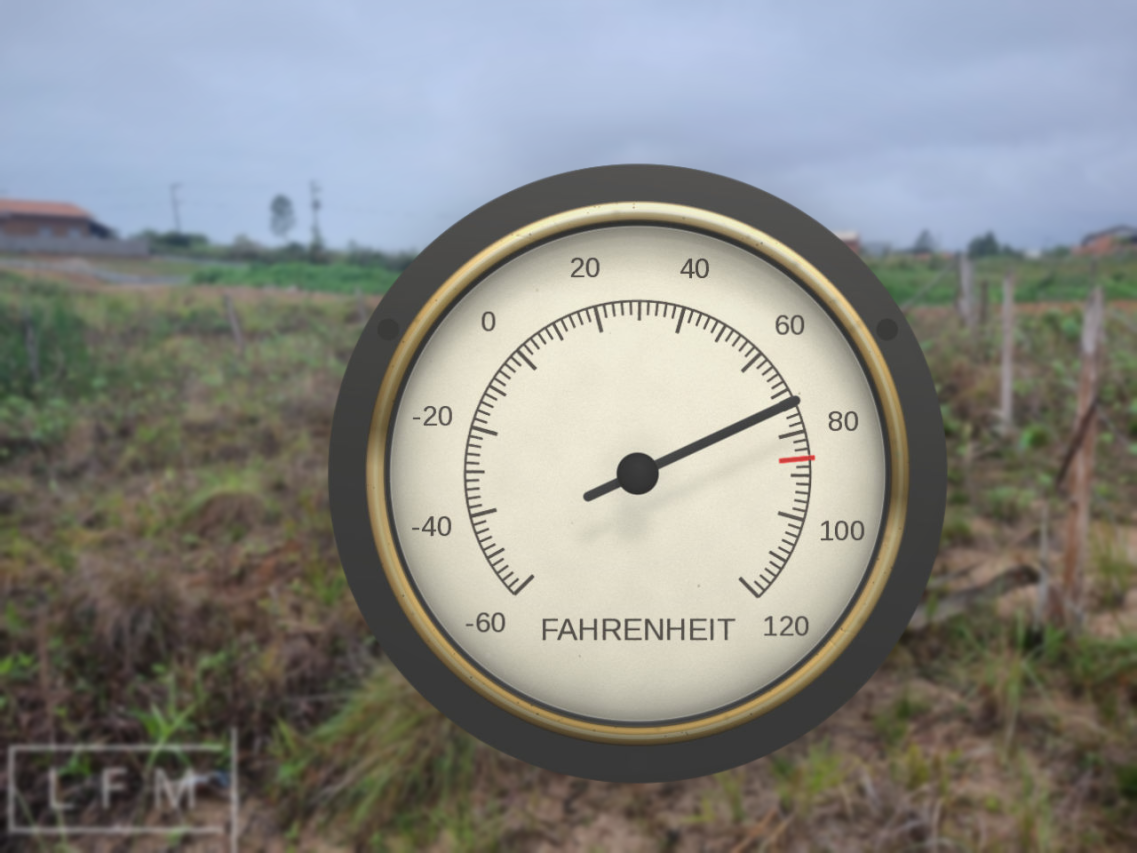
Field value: 73 °F
